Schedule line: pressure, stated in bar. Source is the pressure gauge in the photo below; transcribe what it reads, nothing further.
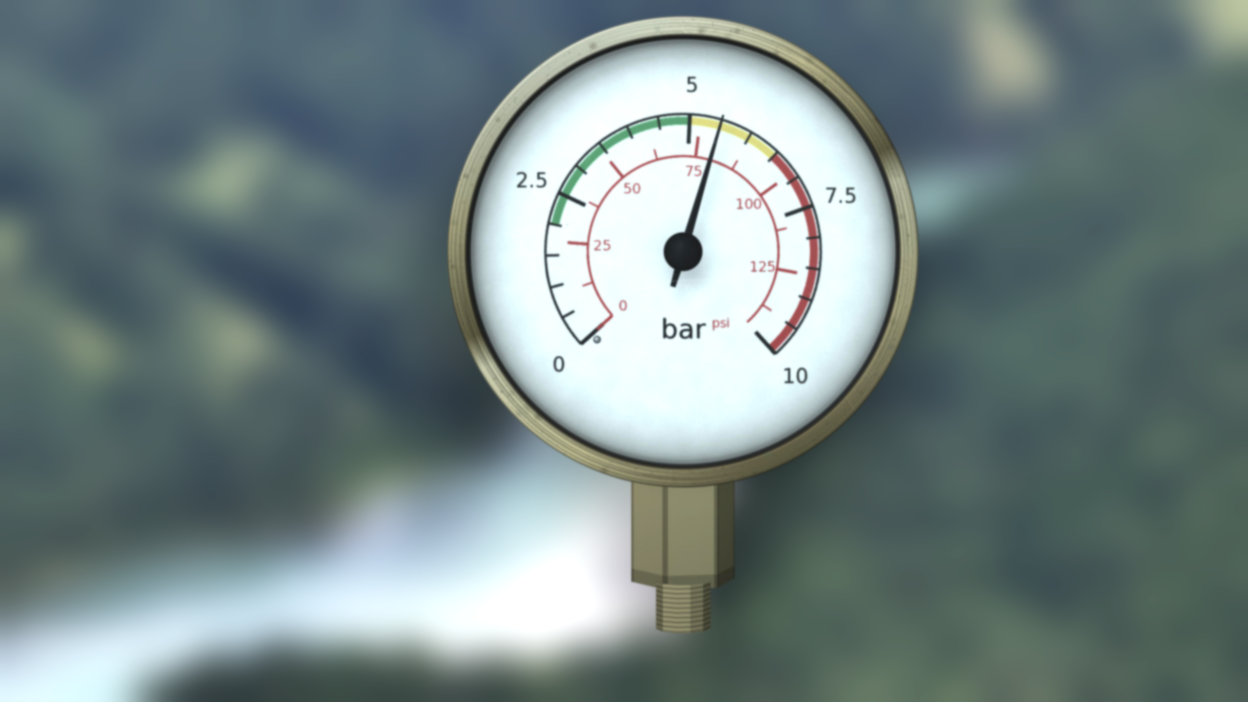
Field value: 5.5 bar
